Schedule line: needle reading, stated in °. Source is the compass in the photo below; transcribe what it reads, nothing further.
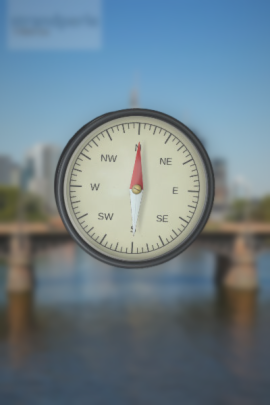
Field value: 0 °
